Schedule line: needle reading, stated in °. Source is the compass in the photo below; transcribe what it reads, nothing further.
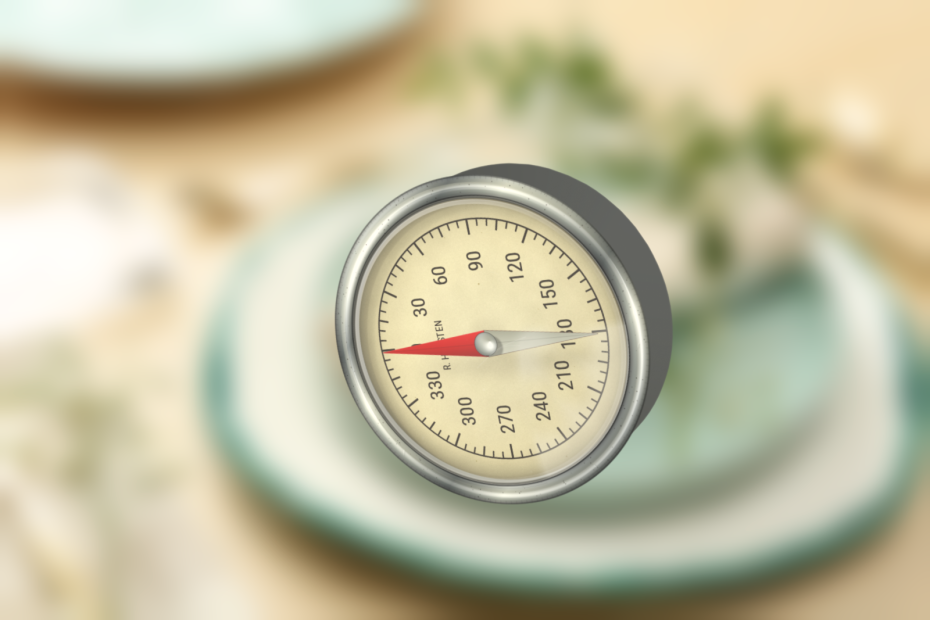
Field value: 0 °
